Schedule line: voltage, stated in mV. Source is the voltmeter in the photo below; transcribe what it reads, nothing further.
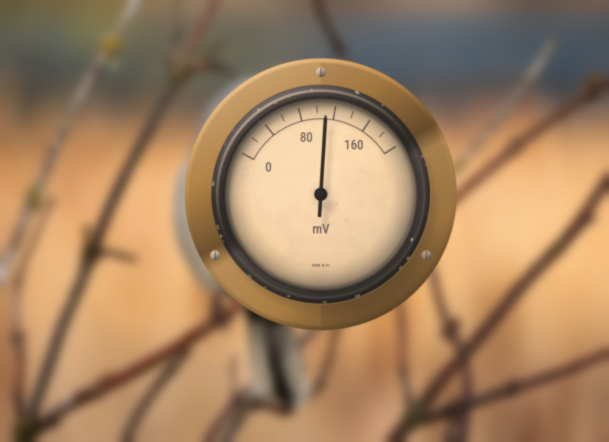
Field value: 110 mV
